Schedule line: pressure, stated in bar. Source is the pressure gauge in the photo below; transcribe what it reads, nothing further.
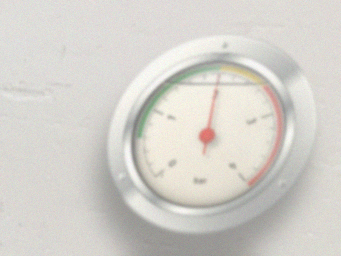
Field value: 2 bar
